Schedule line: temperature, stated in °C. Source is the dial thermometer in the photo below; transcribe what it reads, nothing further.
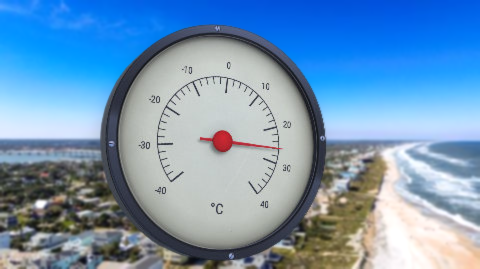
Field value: 26 °C
